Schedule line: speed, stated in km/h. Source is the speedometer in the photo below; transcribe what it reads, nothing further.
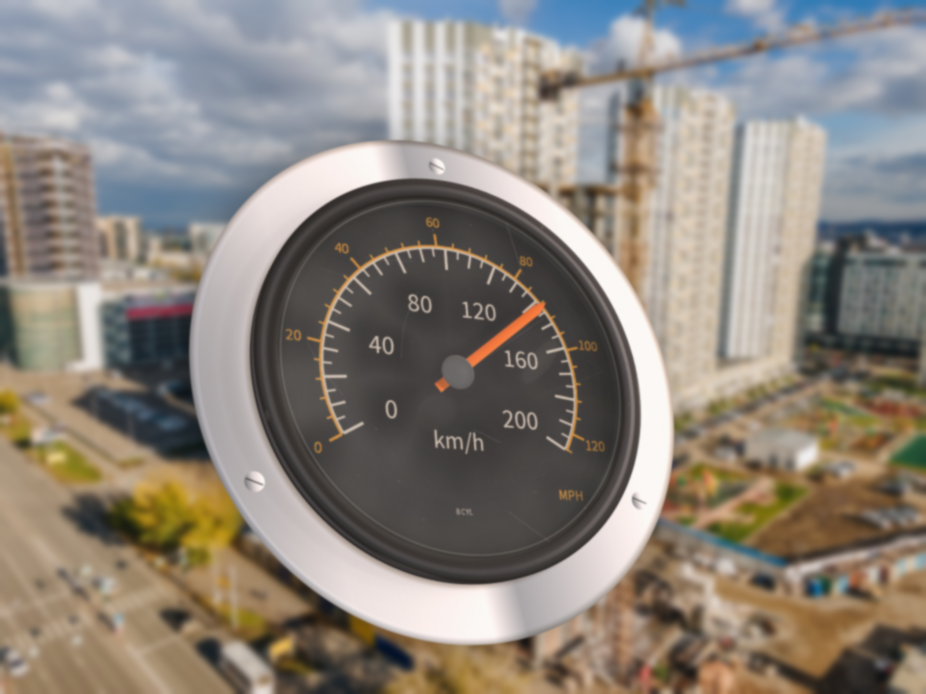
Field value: 142.5 km/h
